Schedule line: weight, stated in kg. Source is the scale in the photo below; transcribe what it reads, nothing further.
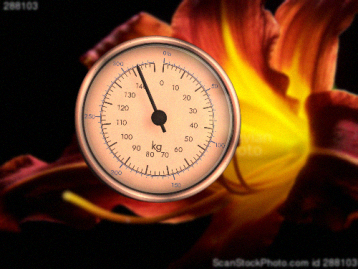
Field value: 142 kg
